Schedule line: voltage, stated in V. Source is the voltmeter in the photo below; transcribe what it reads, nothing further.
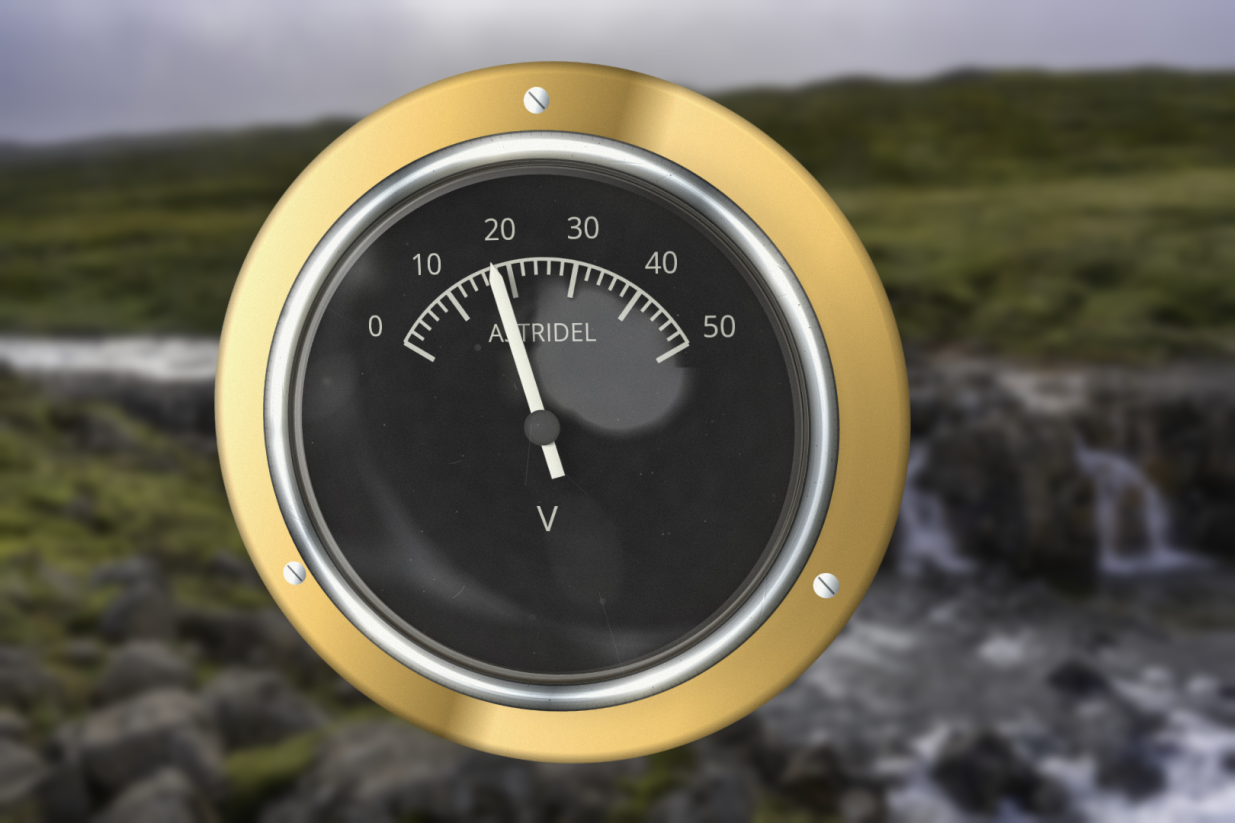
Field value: 18 V
